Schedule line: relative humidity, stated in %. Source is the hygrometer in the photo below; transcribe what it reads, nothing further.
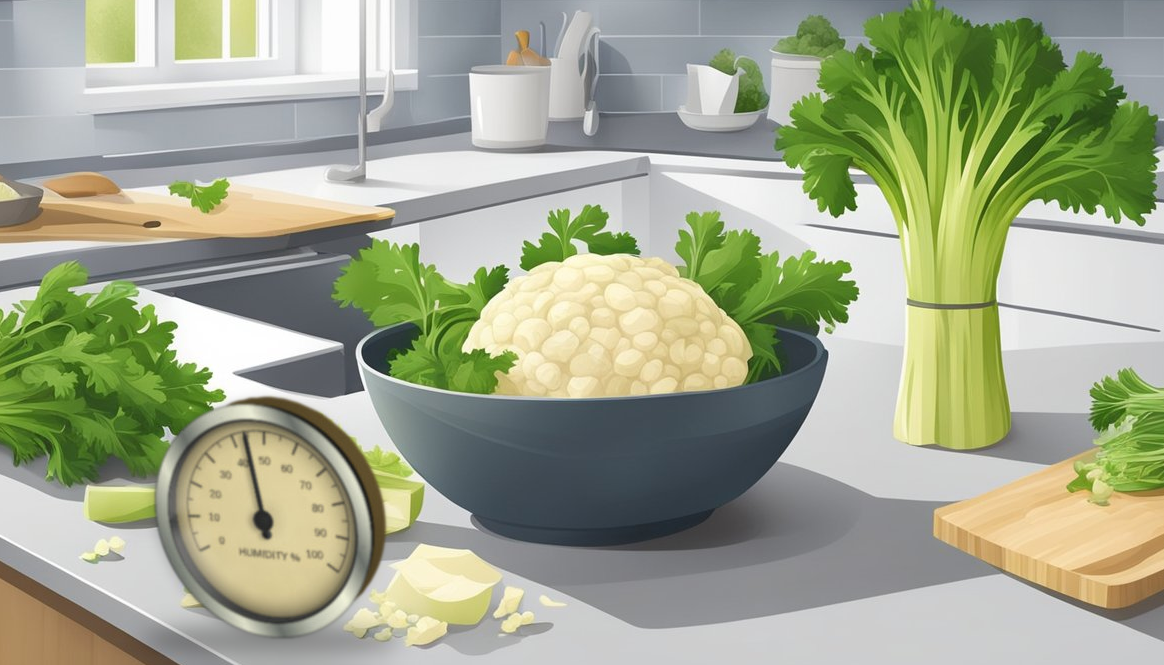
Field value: 45 %
